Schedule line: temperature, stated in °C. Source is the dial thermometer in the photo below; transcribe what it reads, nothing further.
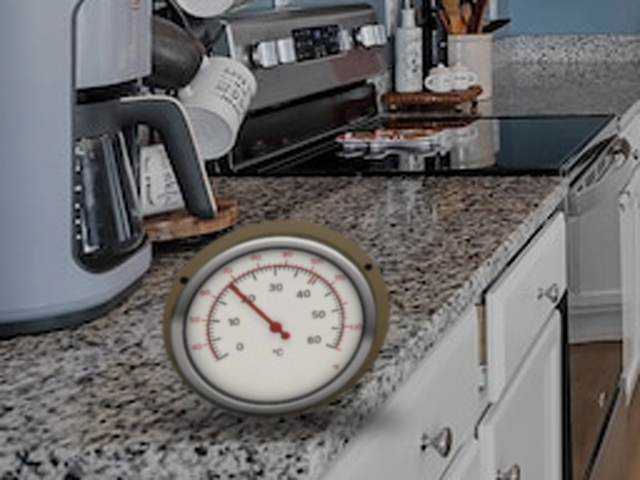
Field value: 20 °C
